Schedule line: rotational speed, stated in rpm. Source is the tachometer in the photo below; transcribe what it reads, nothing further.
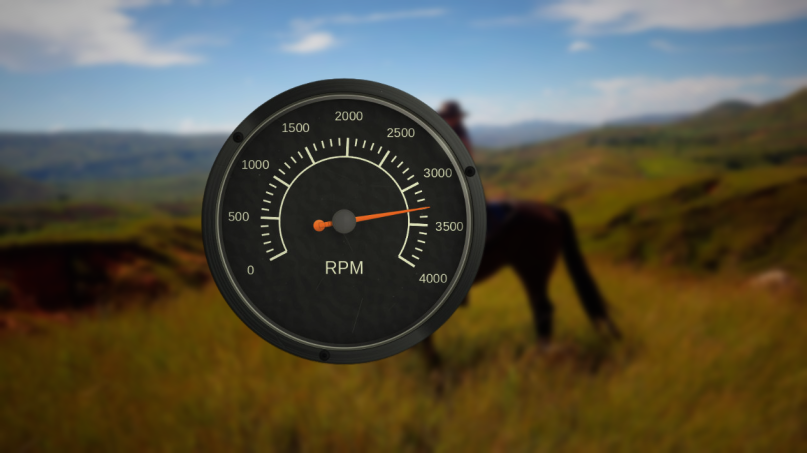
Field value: 3300 rpm
